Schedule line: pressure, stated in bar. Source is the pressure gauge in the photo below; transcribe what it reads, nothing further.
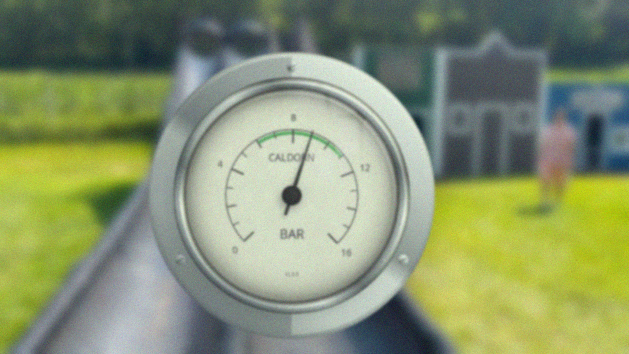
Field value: 9 bar
